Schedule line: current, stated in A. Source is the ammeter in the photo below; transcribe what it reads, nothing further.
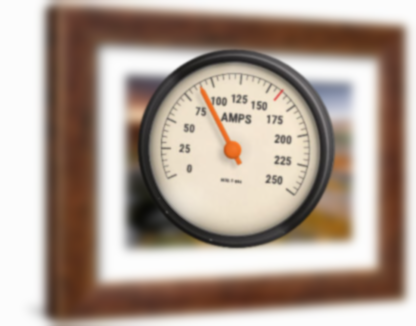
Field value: 90 A
